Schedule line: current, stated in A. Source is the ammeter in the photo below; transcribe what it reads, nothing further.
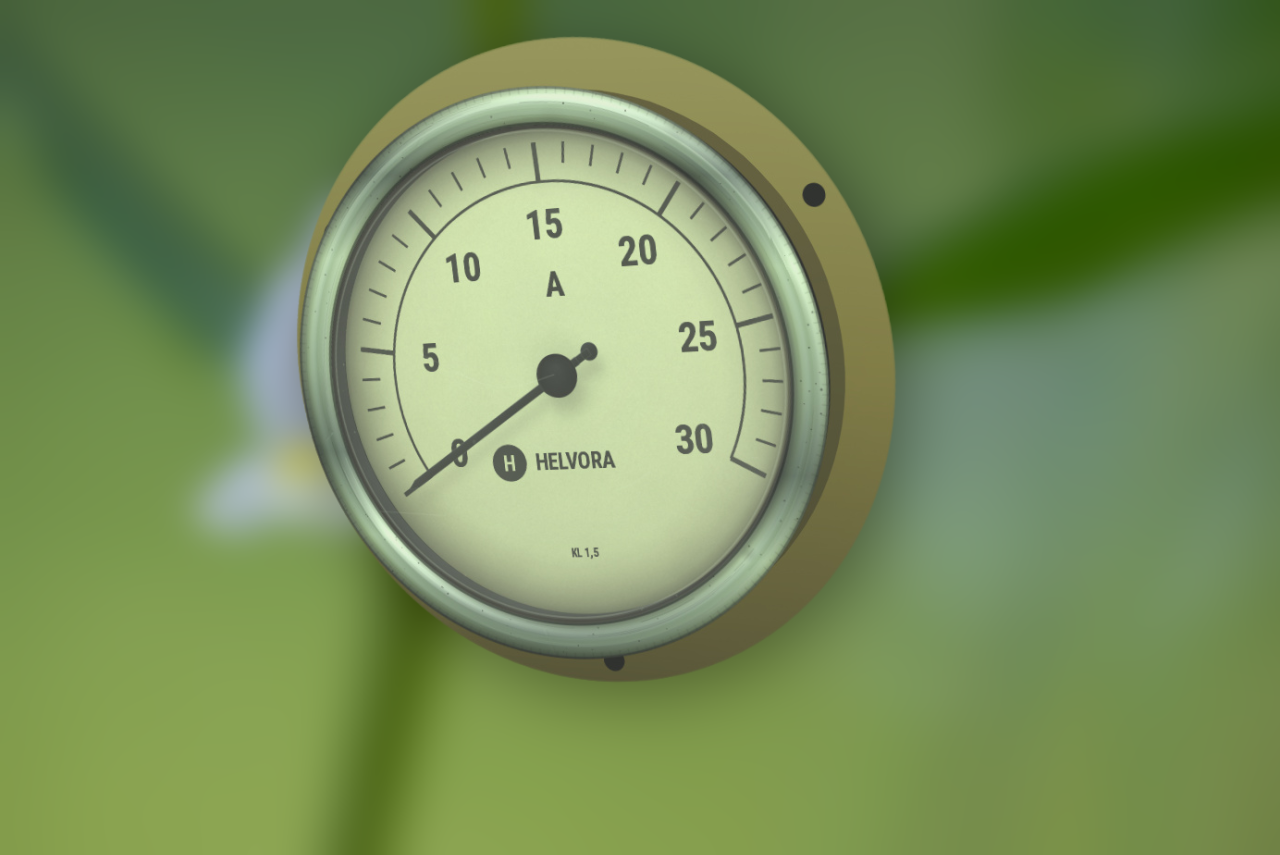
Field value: 0 A
